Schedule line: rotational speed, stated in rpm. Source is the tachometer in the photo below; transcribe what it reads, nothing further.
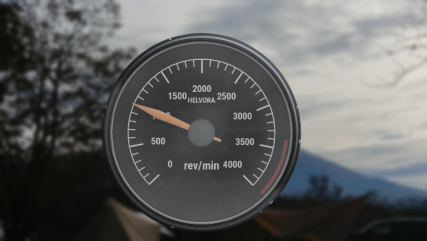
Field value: 1000 rpm
